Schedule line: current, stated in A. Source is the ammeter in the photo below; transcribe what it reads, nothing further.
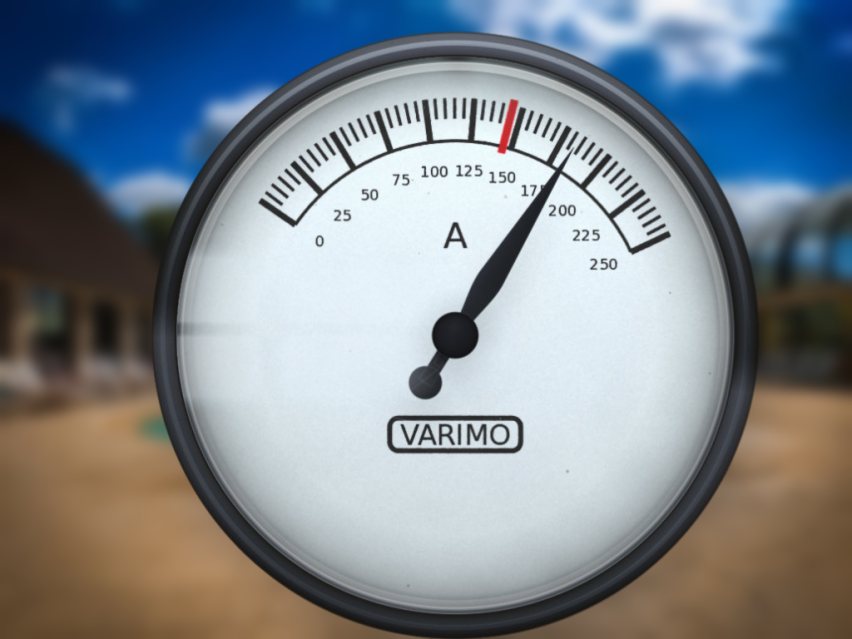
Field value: 182.5 A
